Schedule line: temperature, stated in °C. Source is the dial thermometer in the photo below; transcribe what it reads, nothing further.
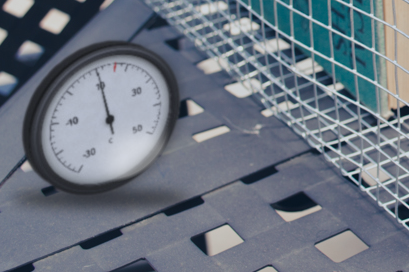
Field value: 10 °C
